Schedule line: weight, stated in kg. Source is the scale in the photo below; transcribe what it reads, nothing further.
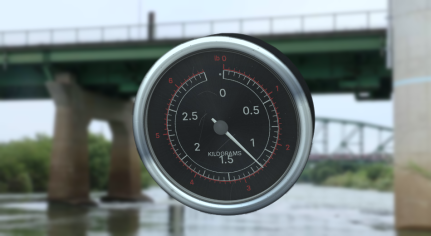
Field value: 1.15 kg
